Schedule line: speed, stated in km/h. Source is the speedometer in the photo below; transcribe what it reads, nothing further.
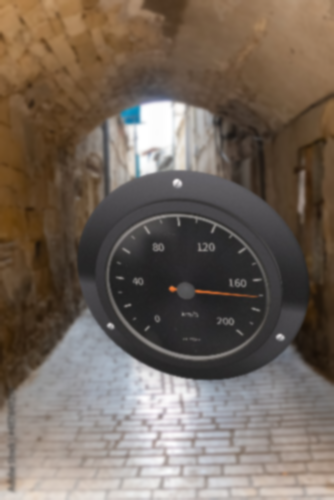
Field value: 170 km/h
